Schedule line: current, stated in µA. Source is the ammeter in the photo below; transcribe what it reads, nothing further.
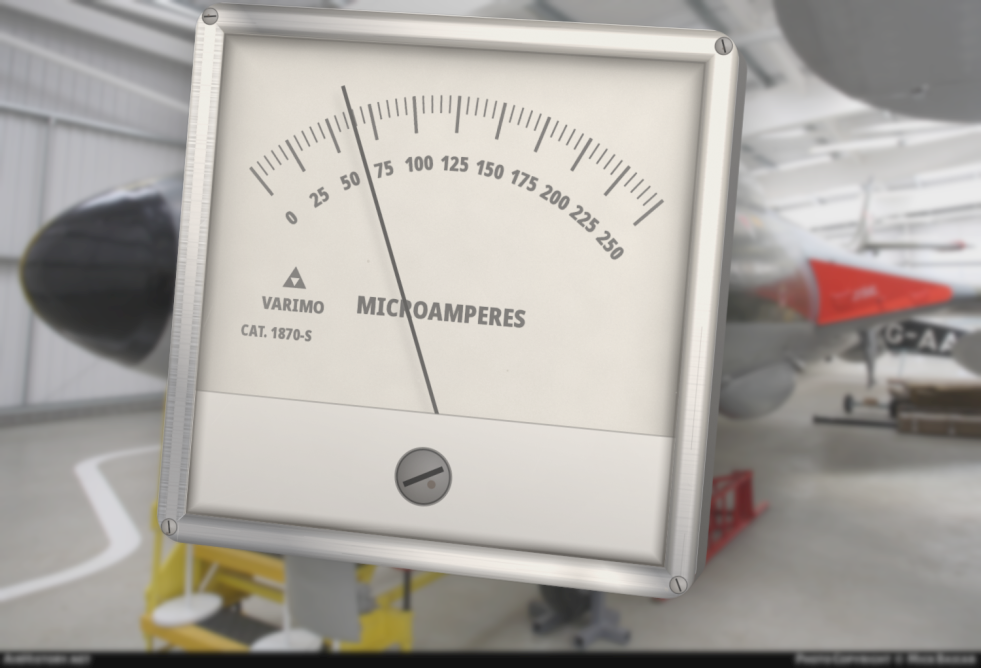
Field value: 65 µA
